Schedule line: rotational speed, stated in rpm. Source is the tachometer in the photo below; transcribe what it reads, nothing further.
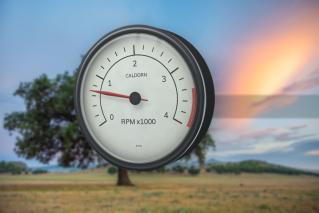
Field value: 700 rpm
